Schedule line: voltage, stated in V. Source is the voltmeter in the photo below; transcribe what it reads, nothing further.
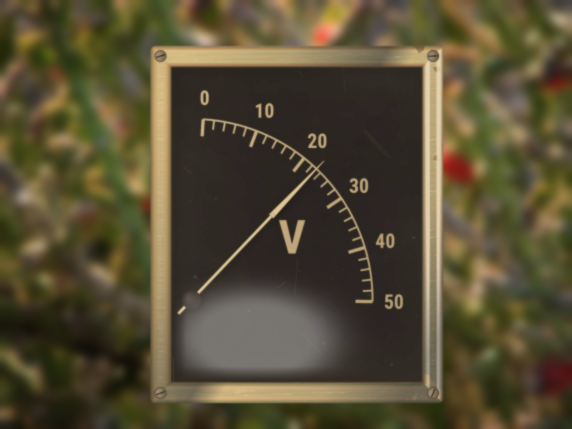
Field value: 23 V
